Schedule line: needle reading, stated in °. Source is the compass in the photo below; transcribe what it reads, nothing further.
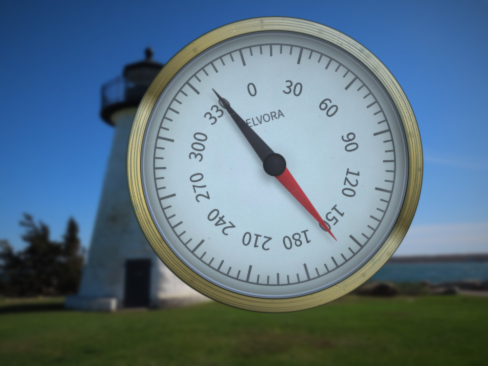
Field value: 157.5 °
